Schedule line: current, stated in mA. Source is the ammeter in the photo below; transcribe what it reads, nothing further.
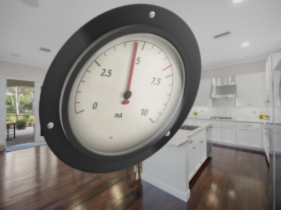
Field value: 4.5 mA
